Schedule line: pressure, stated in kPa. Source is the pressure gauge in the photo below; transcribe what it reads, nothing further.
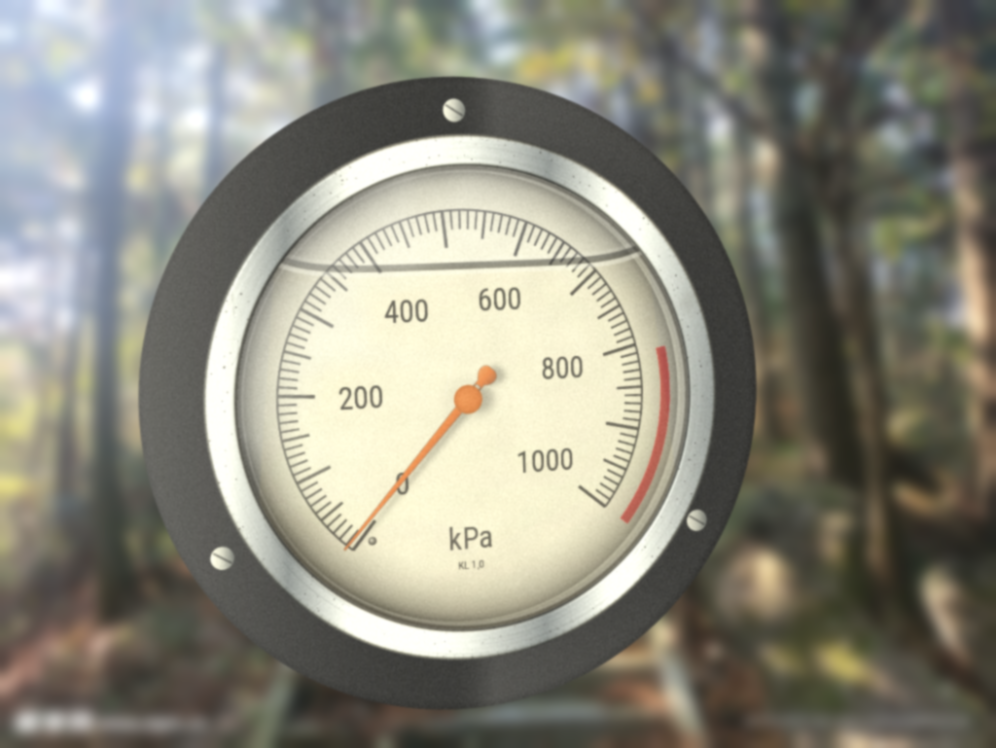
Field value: 10 kPa
